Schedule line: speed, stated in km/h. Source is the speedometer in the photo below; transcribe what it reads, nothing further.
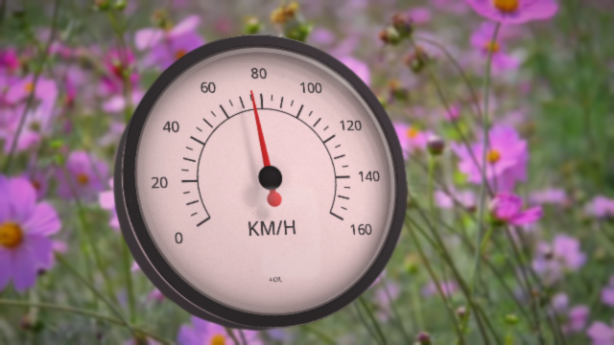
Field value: 75 km/h
